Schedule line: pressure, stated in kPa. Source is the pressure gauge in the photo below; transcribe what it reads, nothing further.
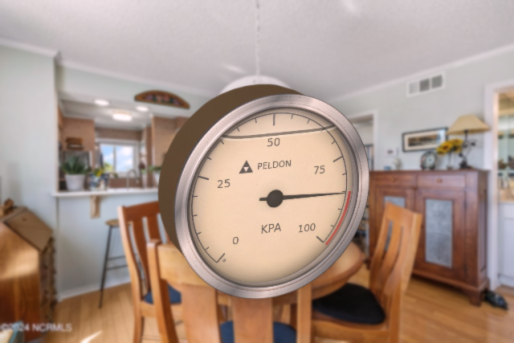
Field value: 85 kPa
